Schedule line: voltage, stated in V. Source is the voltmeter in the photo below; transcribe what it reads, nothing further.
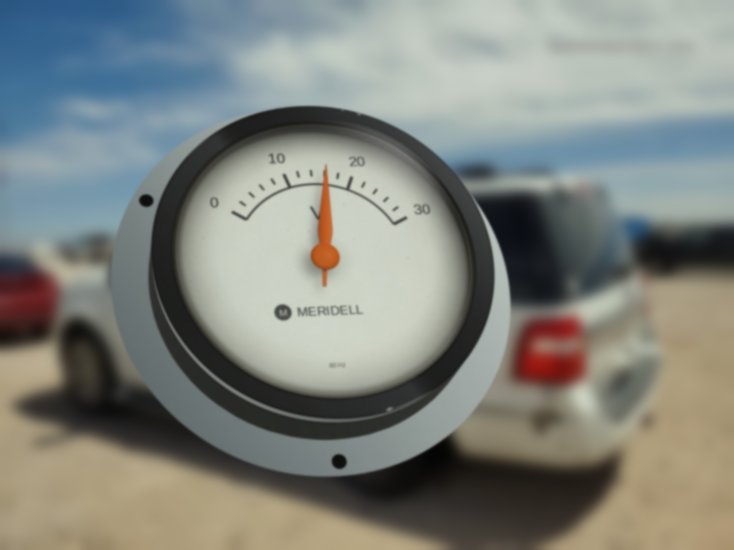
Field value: 16 V
